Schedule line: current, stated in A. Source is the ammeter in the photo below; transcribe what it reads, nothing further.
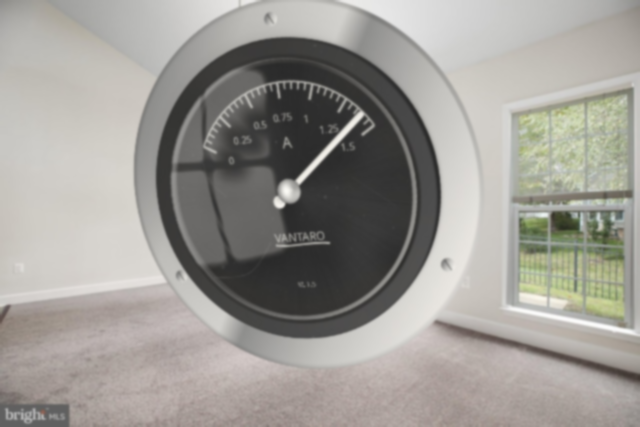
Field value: 1.4 A
